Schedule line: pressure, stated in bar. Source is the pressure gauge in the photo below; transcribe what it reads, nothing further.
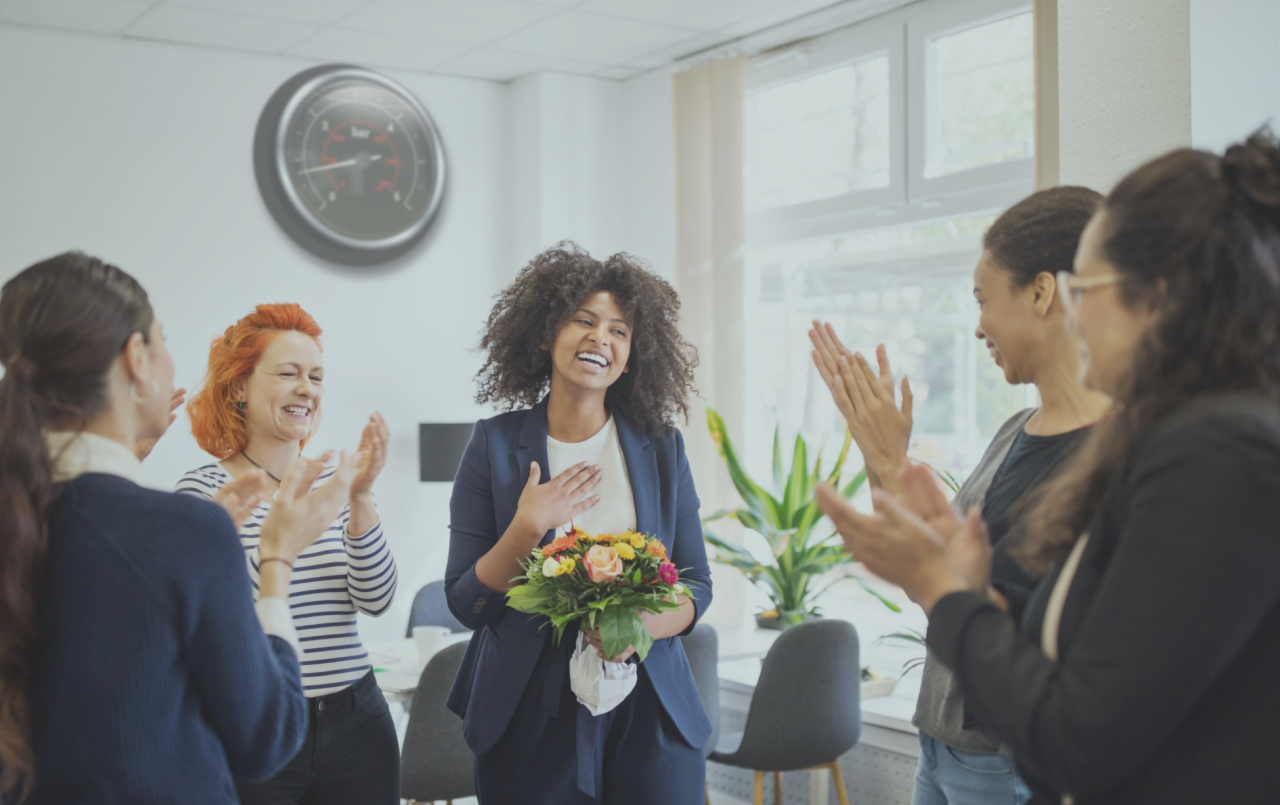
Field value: 0.75 bar
